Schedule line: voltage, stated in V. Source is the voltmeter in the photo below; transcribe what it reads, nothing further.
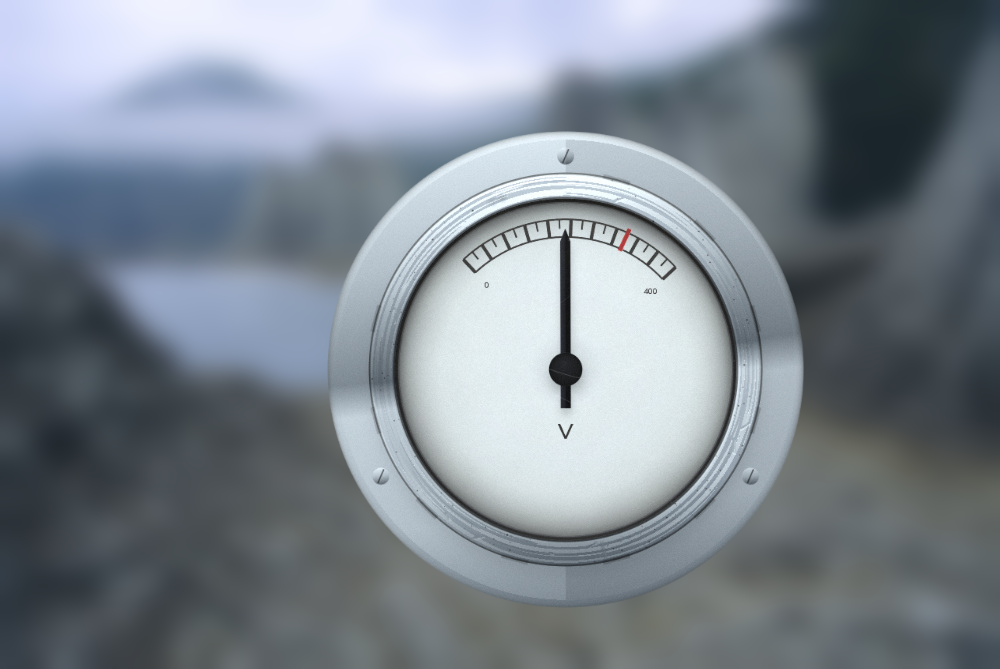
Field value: 190 V
